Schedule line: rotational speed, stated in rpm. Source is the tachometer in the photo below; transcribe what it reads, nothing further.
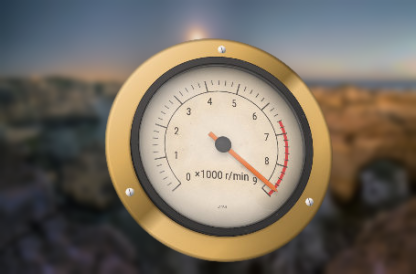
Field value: 8800 rpm
